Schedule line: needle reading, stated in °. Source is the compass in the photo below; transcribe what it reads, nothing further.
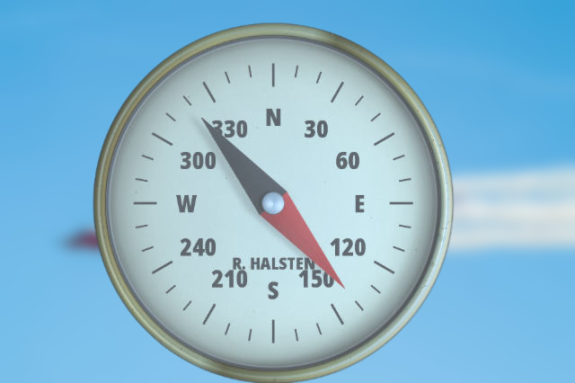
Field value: 140 °
